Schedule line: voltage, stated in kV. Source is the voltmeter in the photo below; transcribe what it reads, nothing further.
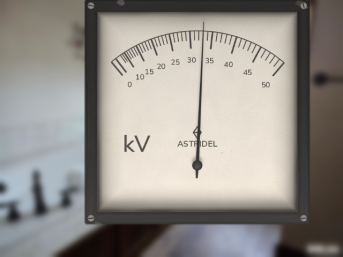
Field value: 33 kV
